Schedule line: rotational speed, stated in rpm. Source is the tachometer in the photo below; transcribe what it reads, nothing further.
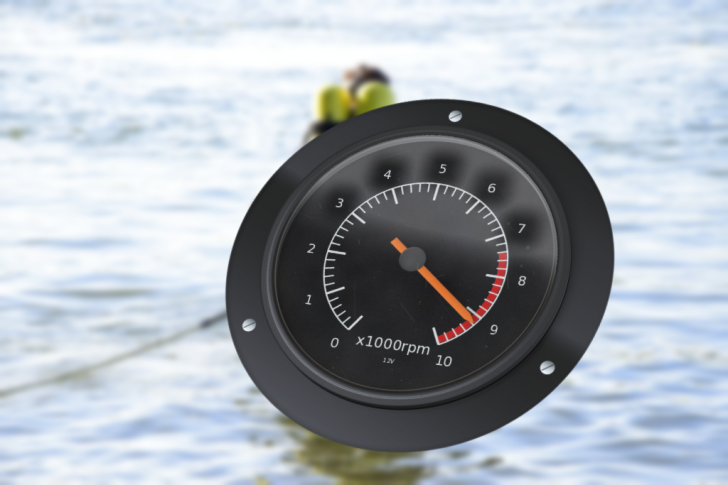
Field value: 9200 rpm
